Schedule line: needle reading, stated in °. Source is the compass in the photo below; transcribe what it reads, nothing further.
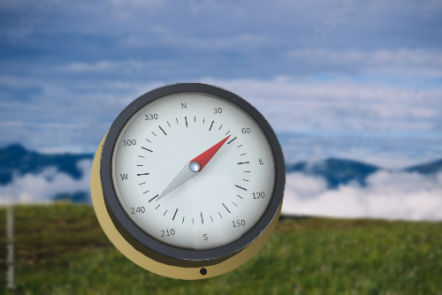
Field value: 55 °
